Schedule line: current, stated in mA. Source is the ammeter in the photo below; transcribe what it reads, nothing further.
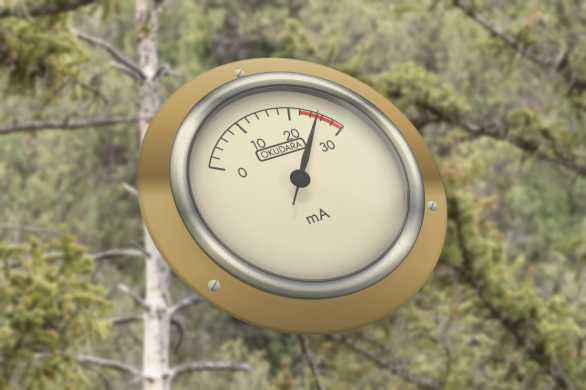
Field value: 25 mA
